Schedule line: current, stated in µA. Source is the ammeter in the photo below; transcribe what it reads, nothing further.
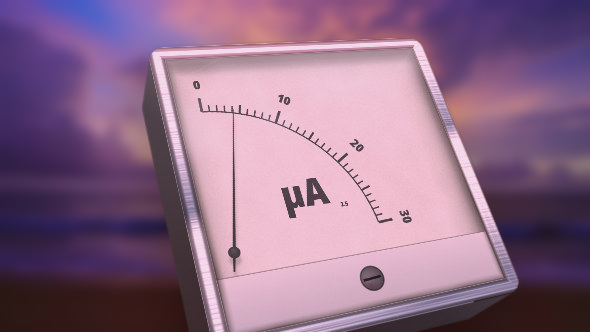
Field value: 4 µA
